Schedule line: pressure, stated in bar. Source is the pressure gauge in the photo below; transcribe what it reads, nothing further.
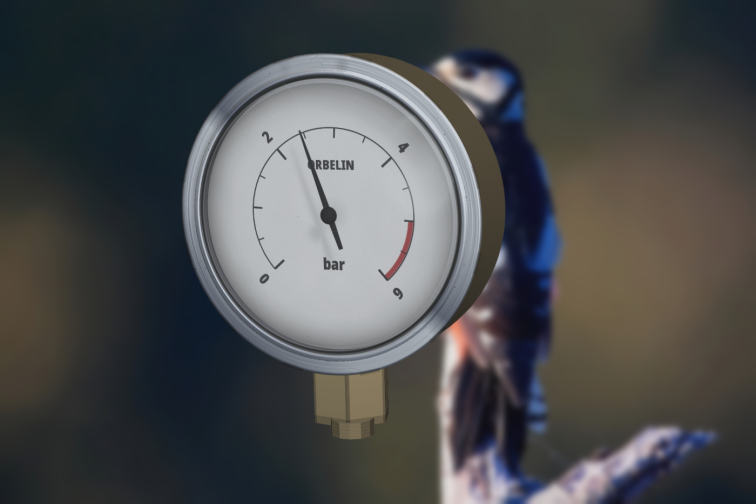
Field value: 2.5 bar
